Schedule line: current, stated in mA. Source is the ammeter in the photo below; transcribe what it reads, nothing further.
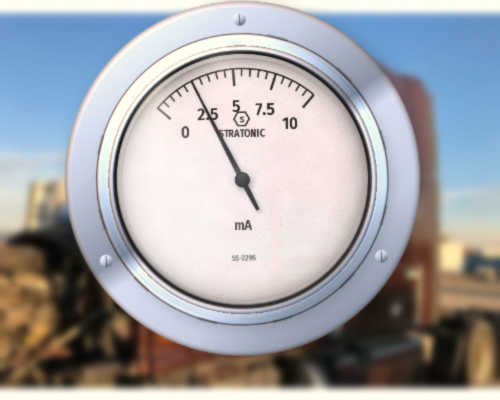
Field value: 2.5 mA
